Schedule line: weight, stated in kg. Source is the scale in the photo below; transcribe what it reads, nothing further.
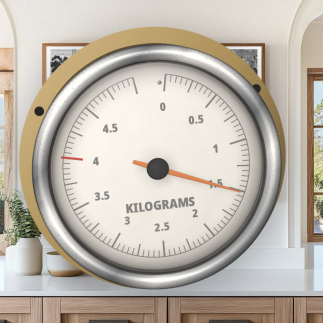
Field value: 1.5 kg
